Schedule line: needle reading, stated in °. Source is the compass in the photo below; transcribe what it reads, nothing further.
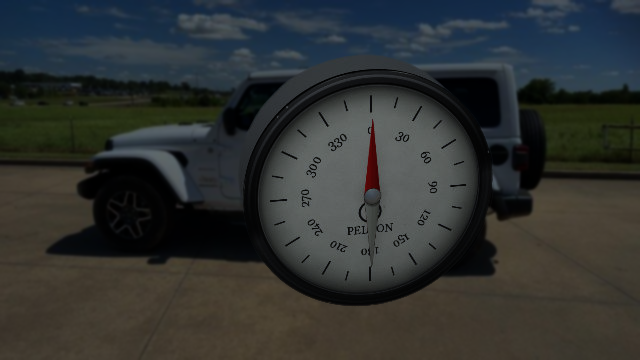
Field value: 0 °
